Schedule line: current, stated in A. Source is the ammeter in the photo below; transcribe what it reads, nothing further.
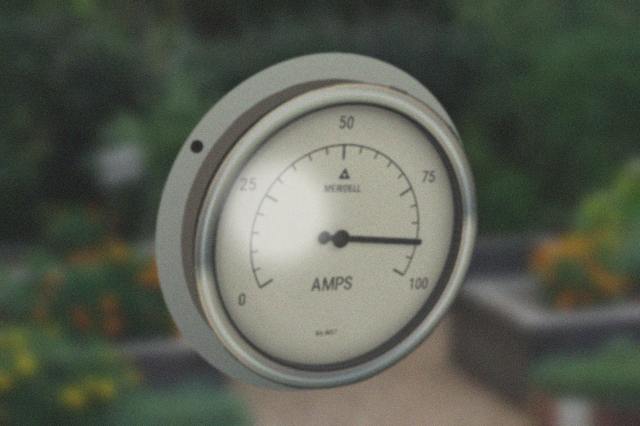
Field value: 90 A
